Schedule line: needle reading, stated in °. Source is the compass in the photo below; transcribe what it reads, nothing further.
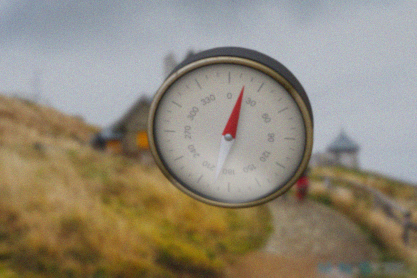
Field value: 15 °
